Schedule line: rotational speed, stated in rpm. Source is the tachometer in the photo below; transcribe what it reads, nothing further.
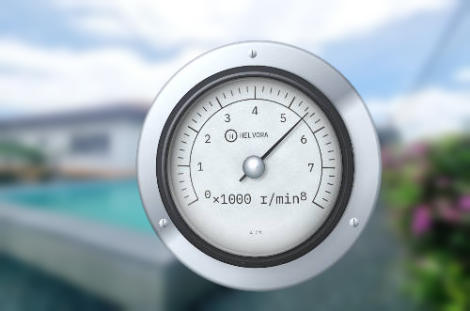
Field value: 5500 rpm
